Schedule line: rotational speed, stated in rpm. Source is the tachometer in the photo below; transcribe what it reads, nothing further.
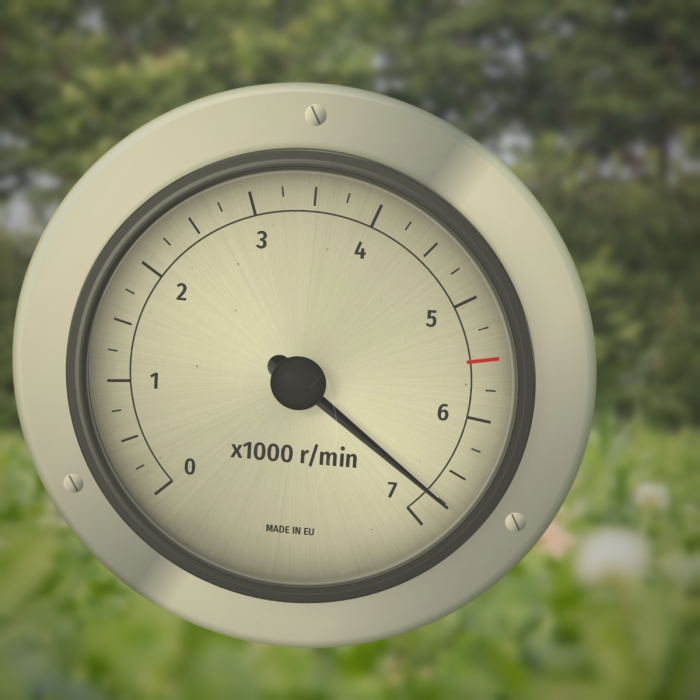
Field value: 6750 rpm
